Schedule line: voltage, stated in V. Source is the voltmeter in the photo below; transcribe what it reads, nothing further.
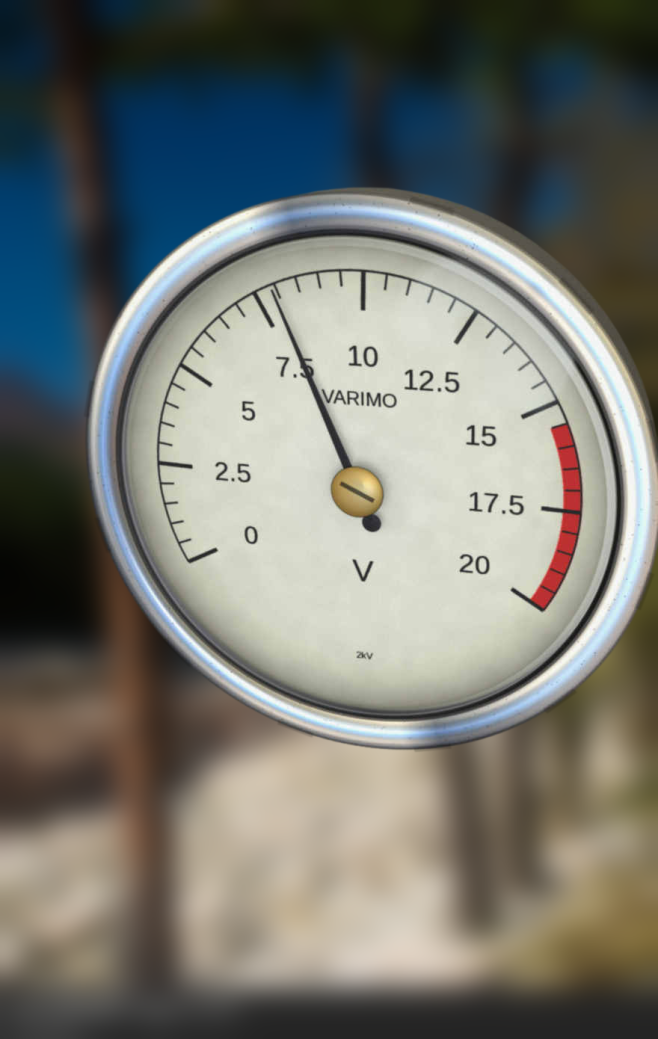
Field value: 8 V
